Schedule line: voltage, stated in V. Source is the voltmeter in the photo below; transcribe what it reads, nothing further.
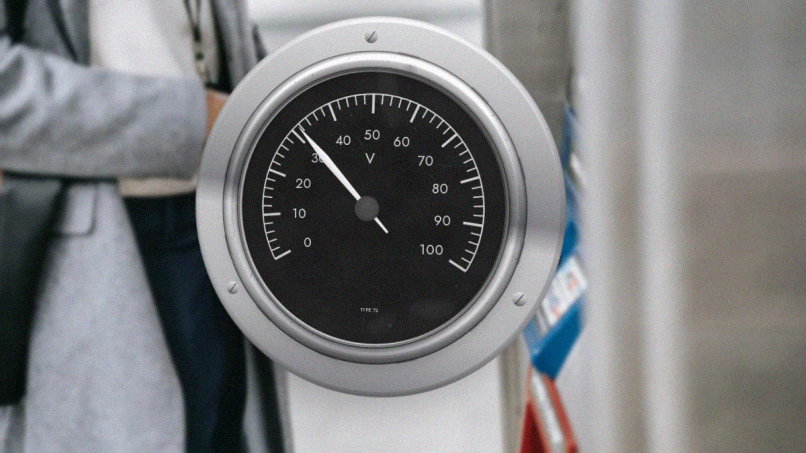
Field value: 32 V
